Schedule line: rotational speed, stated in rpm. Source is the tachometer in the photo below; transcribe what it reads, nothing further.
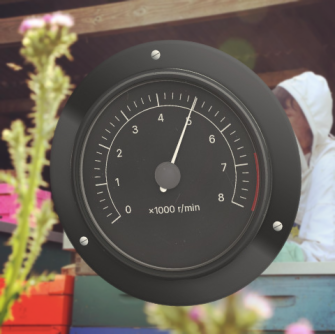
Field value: 5000 rpm
